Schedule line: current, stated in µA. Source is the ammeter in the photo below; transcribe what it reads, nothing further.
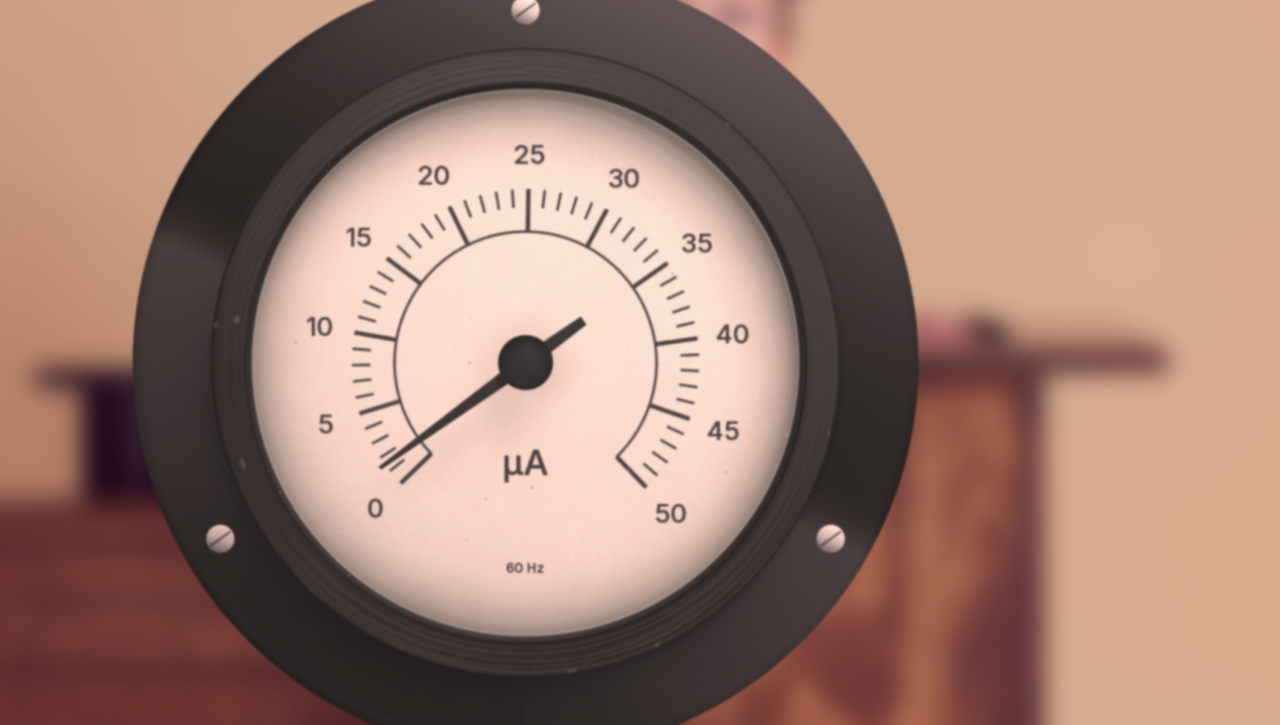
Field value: 1.5 µA
